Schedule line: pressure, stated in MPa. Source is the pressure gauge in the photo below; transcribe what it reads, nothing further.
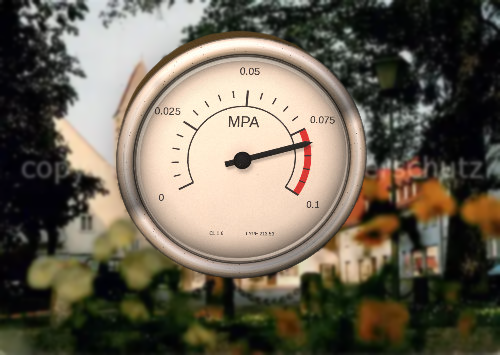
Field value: 0.08 MPa
